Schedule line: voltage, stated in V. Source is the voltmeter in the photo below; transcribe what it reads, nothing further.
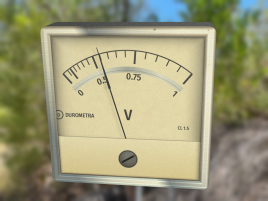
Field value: 0.55 V
